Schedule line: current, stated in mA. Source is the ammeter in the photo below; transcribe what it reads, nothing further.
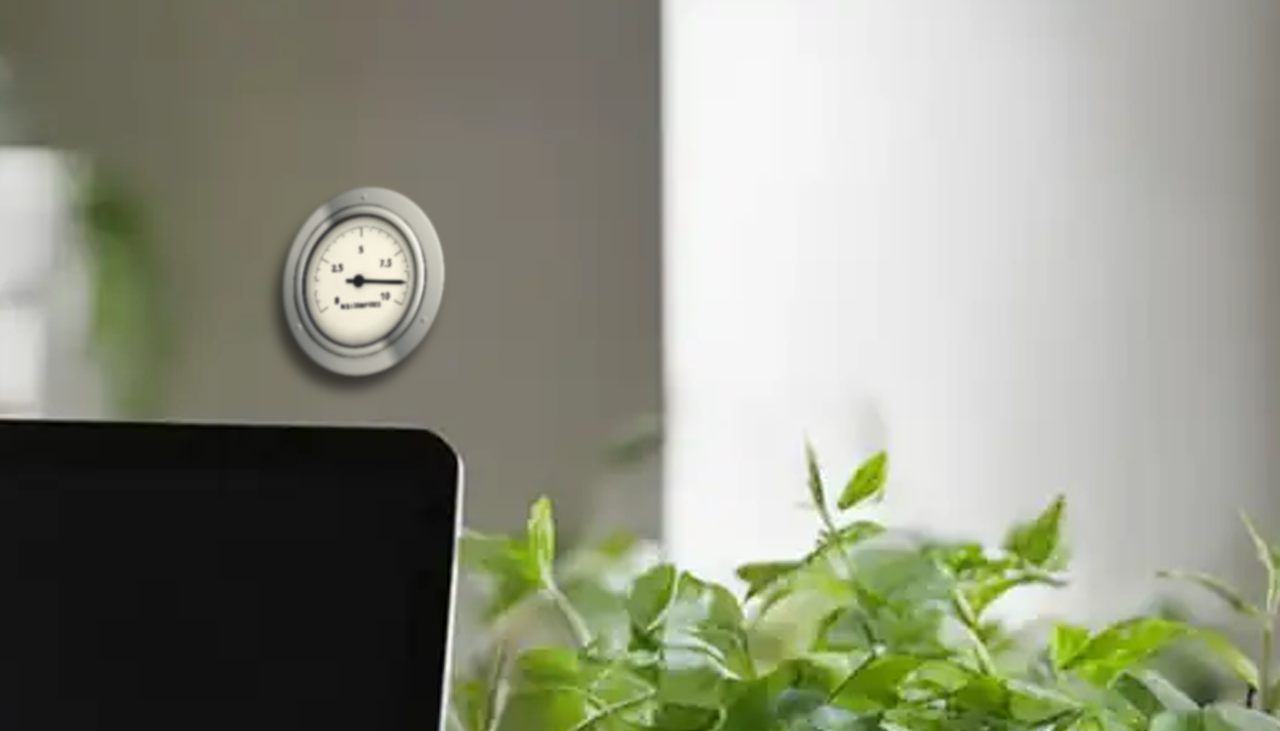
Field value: 9 mA
